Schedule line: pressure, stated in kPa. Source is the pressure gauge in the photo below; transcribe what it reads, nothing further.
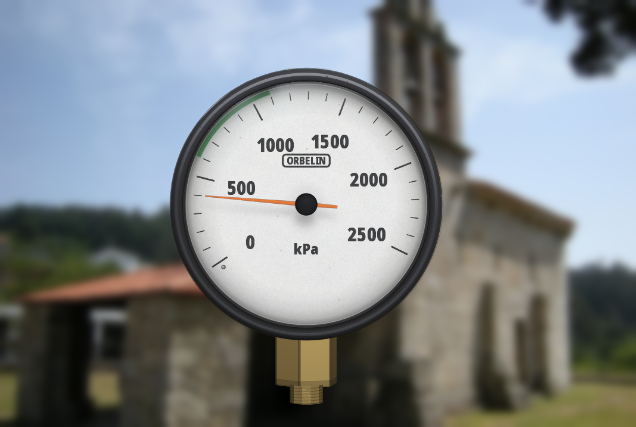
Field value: 400 kPa
